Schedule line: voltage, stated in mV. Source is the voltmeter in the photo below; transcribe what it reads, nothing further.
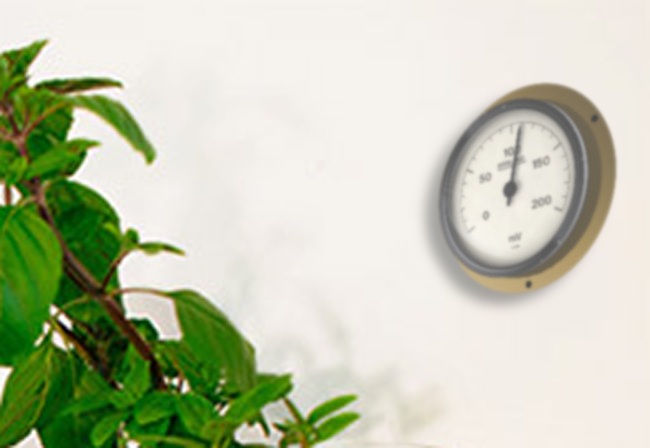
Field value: 110 mV
